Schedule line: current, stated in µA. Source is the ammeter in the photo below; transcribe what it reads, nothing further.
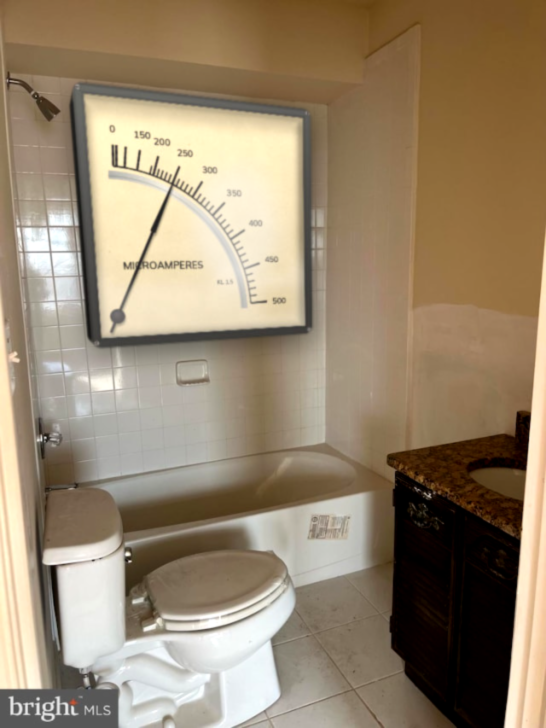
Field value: 250 µA
